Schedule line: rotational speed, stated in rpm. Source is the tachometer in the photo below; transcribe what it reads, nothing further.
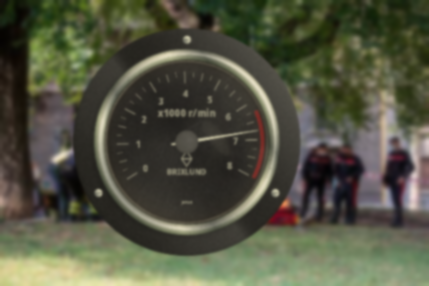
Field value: 6750 rpm
